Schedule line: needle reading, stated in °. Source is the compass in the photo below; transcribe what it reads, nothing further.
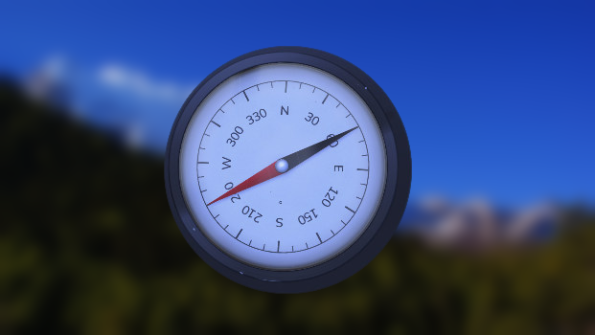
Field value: 240 °
